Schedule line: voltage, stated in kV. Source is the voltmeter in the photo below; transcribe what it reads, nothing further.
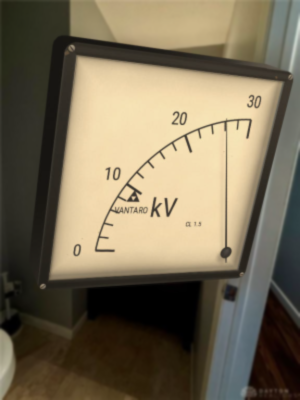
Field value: 26 kV
